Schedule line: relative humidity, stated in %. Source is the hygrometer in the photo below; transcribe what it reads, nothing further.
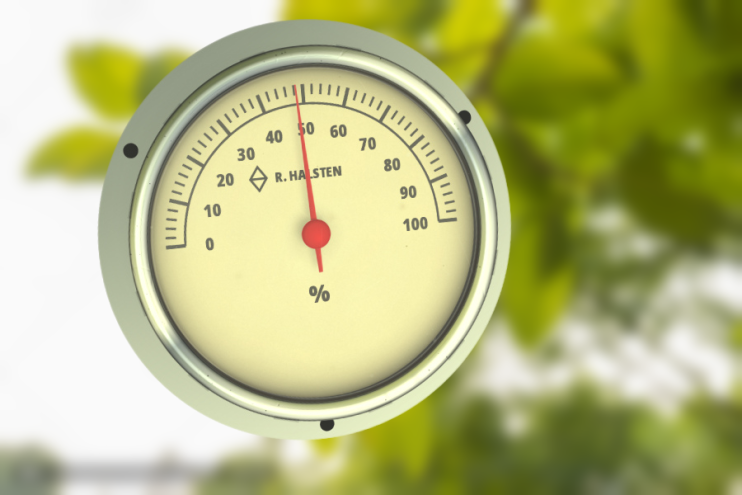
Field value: 48 %
